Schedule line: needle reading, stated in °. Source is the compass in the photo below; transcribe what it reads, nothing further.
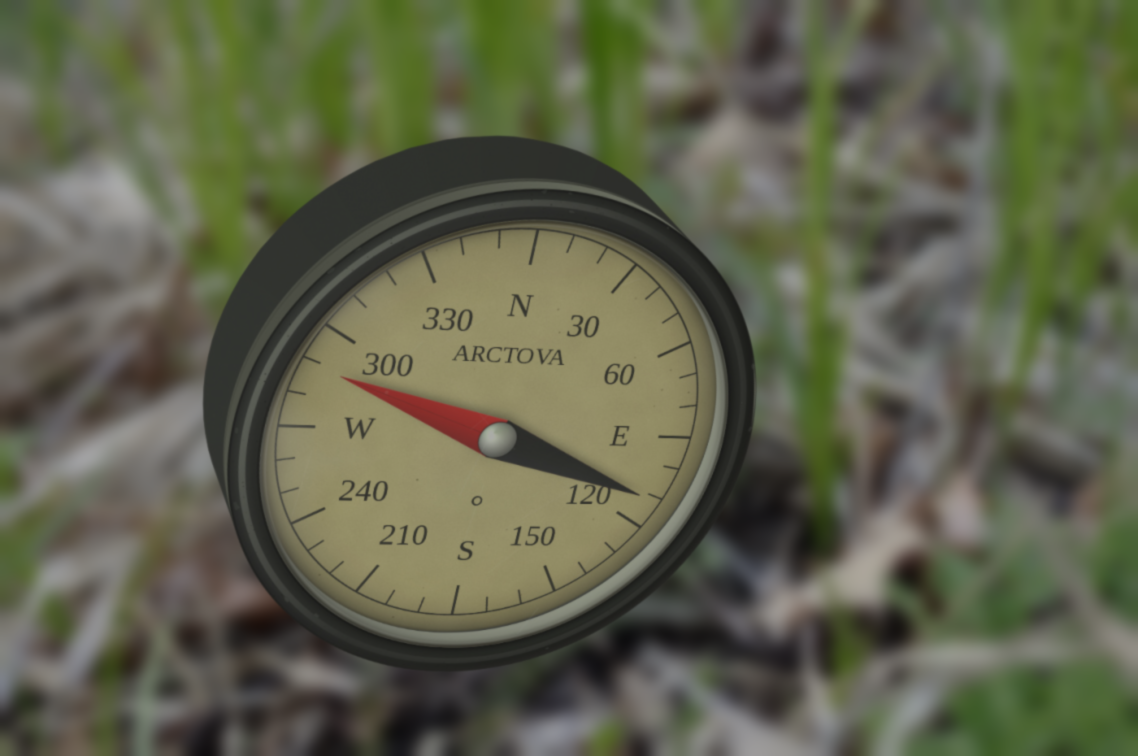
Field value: 290 °
